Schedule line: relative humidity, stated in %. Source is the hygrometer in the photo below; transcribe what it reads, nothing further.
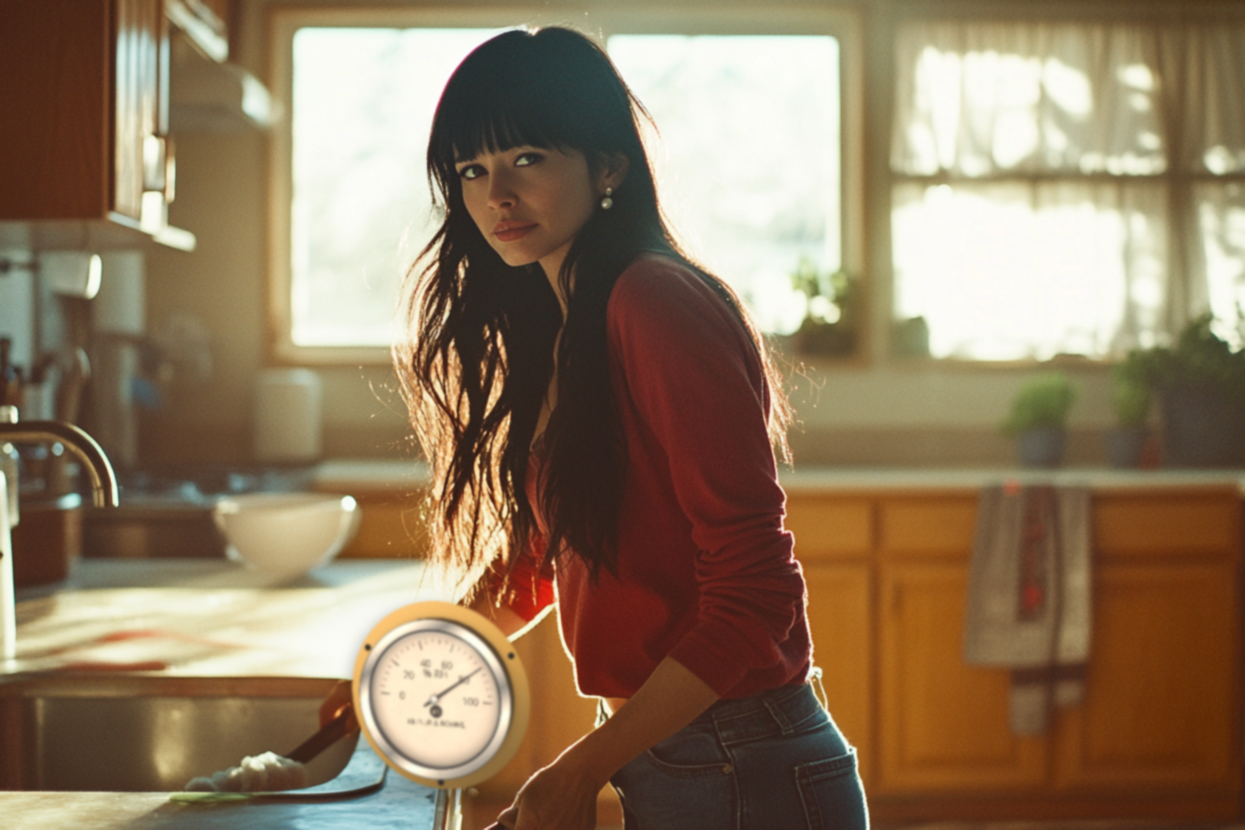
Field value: 80 %
